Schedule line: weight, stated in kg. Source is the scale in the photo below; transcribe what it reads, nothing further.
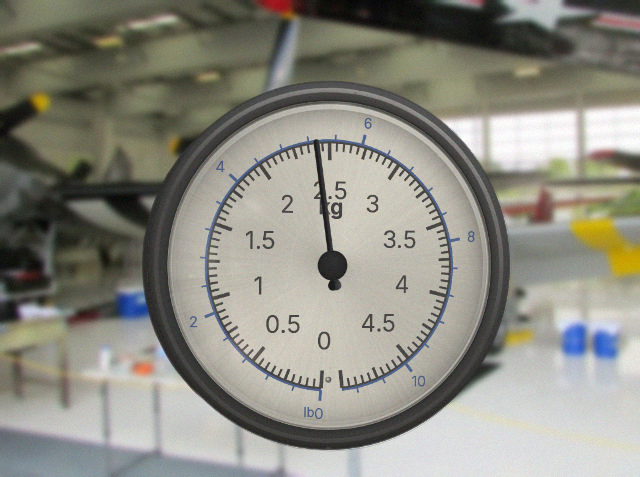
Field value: 2.4 kg
